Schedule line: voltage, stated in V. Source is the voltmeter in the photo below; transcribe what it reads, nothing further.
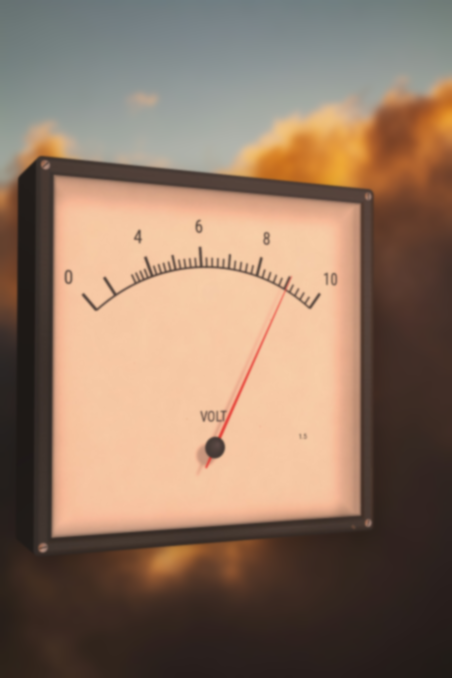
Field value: 9 V
